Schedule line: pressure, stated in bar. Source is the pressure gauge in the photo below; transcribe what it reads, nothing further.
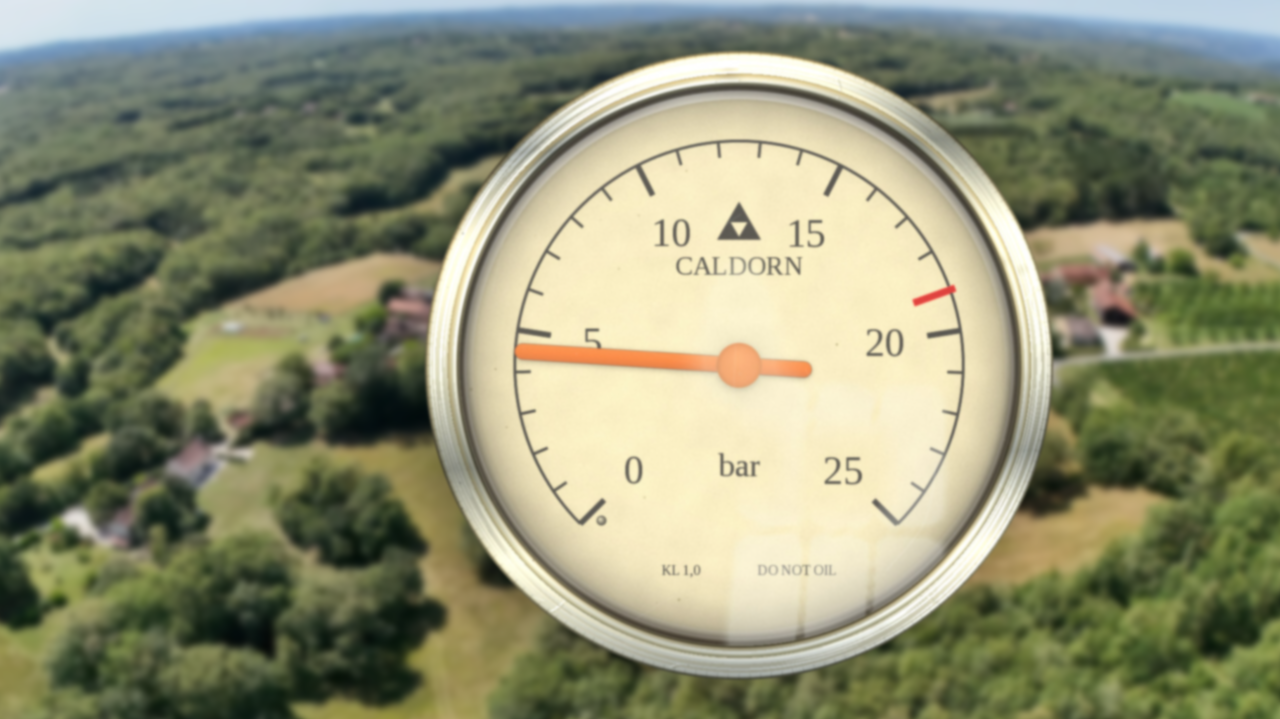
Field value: 4.5 bar
